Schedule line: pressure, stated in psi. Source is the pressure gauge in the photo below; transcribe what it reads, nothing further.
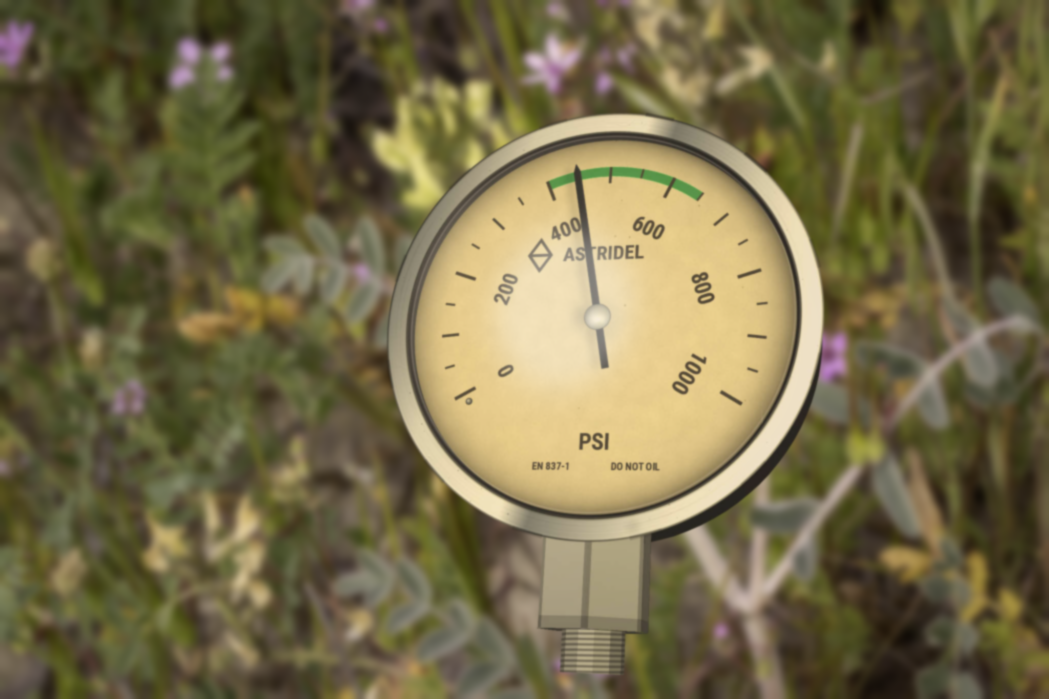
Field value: 450 psi
